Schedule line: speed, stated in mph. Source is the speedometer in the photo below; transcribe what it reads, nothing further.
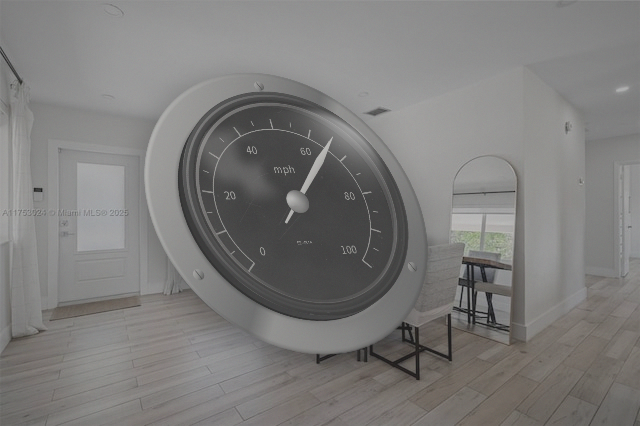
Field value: 65 mph
